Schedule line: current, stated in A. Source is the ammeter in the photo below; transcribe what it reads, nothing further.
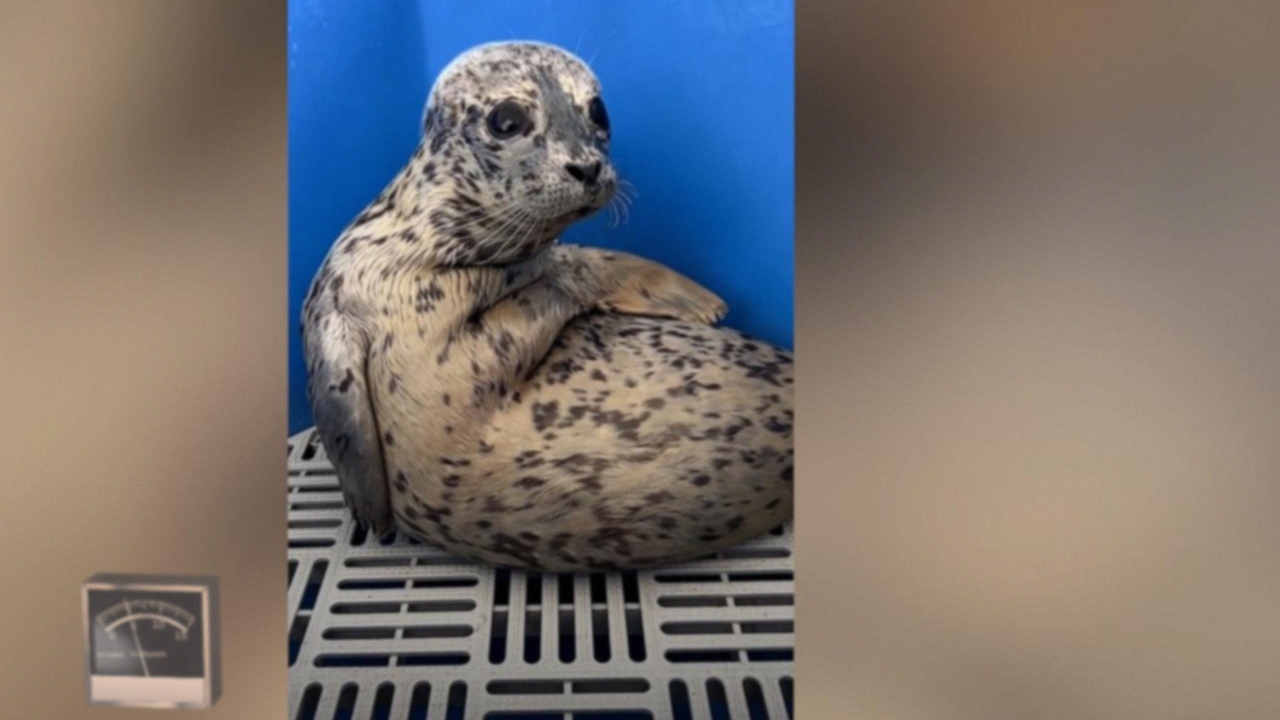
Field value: 5 A
